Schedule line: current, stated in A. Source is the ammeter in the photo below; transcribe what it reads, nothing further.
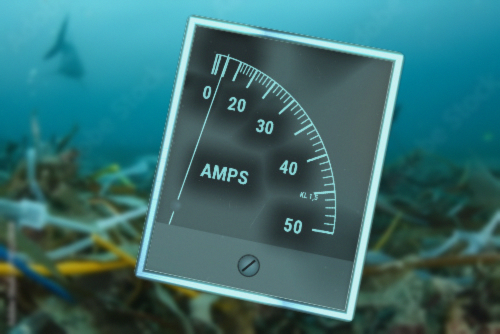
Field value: 10 A
